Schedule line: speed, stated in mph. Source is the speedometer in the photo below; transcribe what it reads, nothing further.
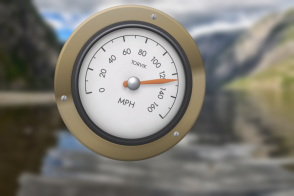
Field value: 125 mph
